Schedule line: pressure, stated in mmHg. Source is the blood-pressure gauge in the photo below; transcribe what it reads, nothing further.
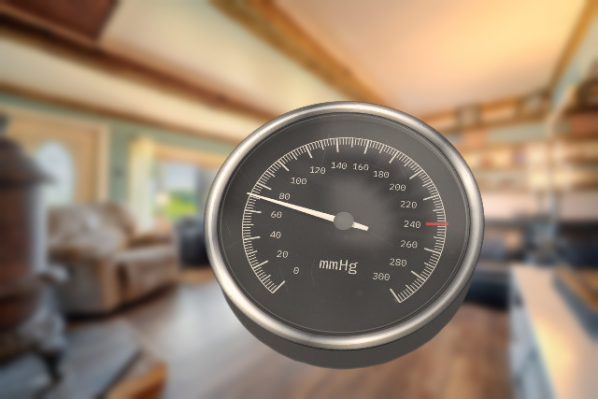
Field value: 70 mmHg
